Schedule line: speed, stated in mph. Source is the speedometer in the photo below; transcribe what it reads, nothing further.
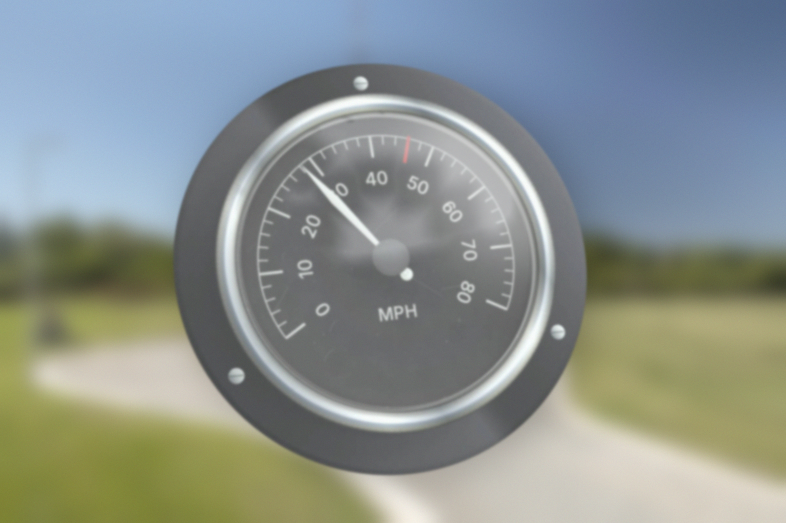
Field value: 28 mph
